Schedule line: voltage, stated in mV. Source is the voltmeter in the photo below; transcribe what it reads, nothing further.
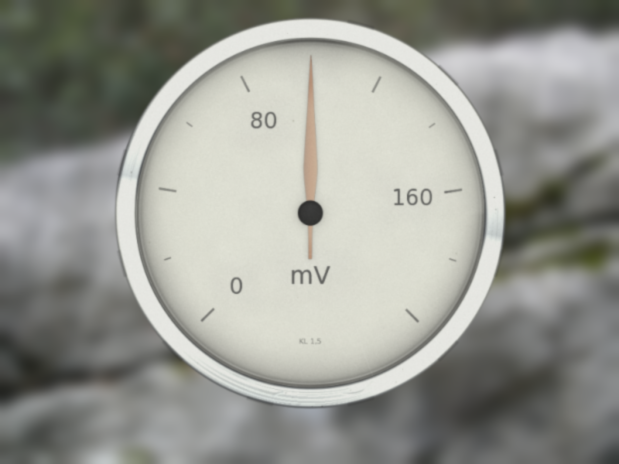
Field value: 100 mV
